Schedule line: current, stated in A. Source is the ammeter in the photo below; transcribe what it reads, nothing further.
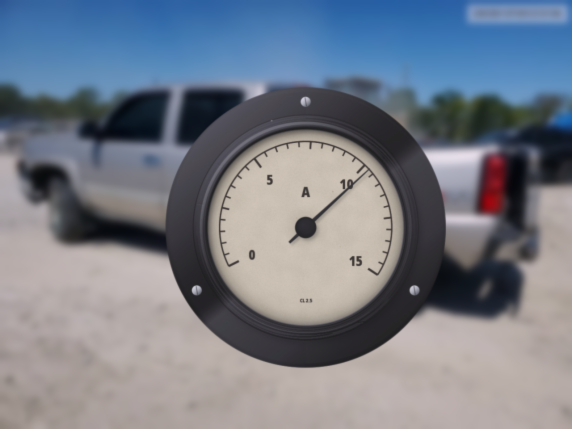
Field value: 10.25 A
